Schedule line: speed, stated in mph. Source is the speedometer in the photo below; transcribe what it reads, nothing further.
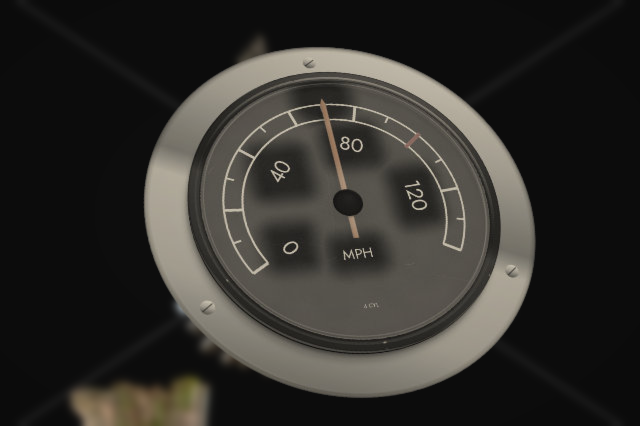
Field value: 70 mph
